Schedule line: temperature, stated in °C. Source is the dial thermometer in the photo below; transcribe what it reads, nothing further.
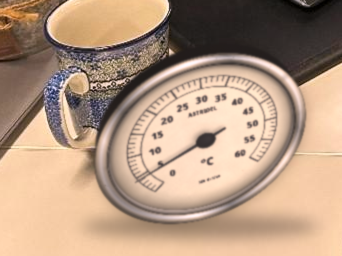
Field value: 5 °C
